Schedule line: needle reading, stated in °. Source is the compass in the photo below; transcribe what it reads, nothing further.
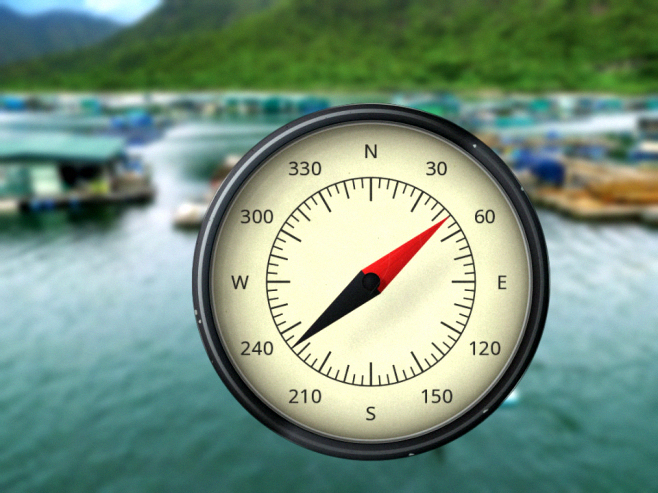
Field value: 50 °
